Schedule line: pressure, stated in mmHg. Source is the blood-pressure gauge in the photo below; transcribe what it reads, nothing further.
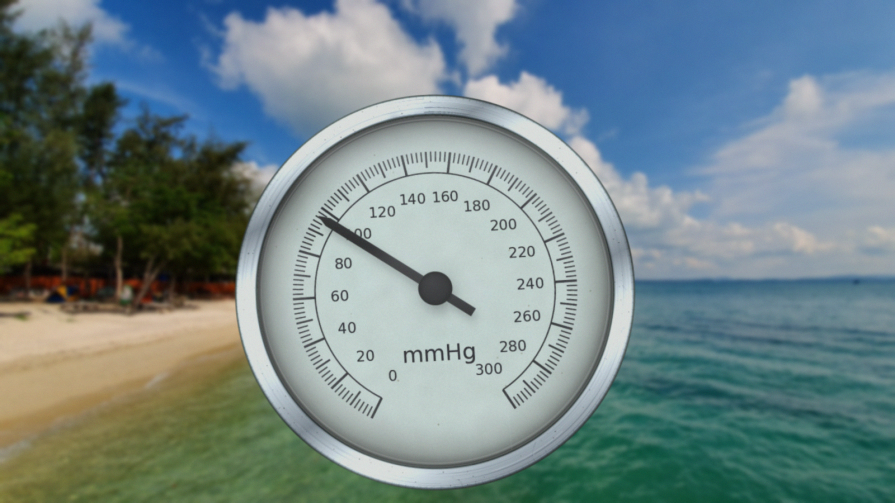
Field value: 96 mmHg
